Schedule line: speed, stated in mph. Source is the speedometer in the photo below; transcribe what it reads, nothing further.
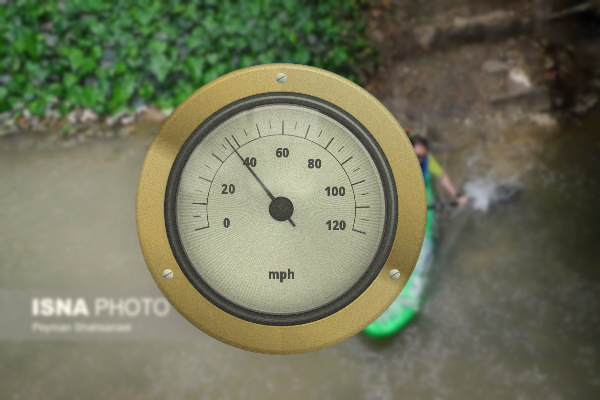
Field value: 37.5 mph
